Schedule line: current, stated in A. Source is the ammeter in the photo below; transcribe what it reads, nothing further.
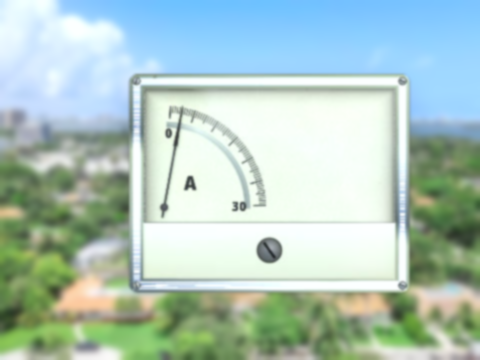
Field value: 2.5 A
